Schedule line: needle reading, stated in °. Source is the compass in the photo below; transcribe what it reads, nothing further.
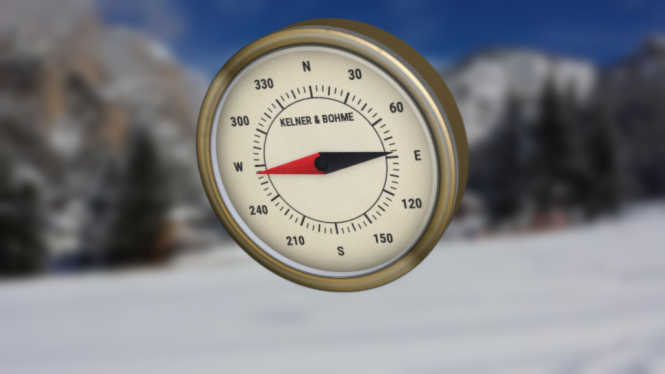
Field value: 265 °
